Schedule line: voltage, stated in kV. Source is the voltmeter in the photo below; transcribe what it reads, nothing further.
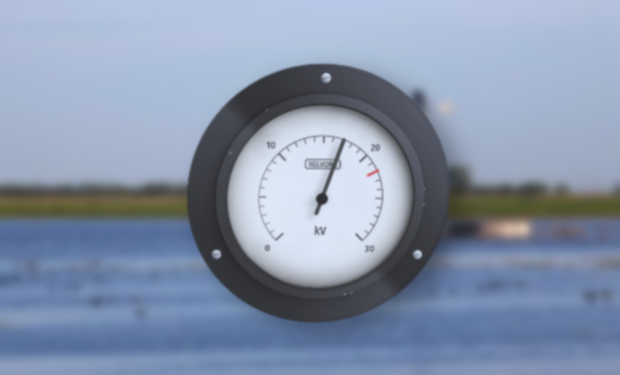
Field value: 17 kV
